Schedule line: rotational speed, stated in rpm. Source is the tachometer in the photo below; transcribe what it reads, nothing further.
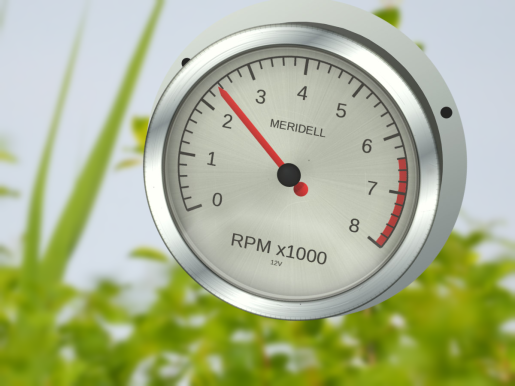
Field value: 2400 rpm
